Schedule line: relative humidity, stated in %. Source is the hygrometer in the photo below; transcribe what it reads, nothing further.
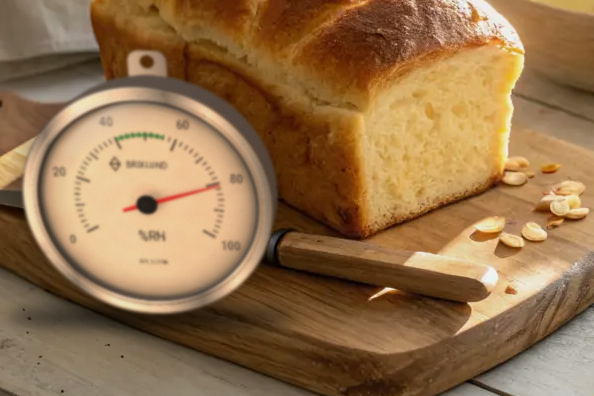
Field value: 80 %
